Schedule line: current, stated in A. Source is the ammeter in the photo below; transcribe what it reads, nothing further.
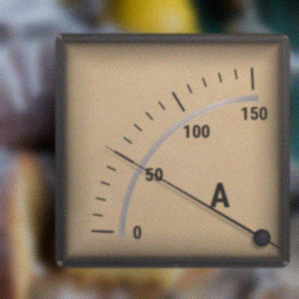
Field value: 50 A
